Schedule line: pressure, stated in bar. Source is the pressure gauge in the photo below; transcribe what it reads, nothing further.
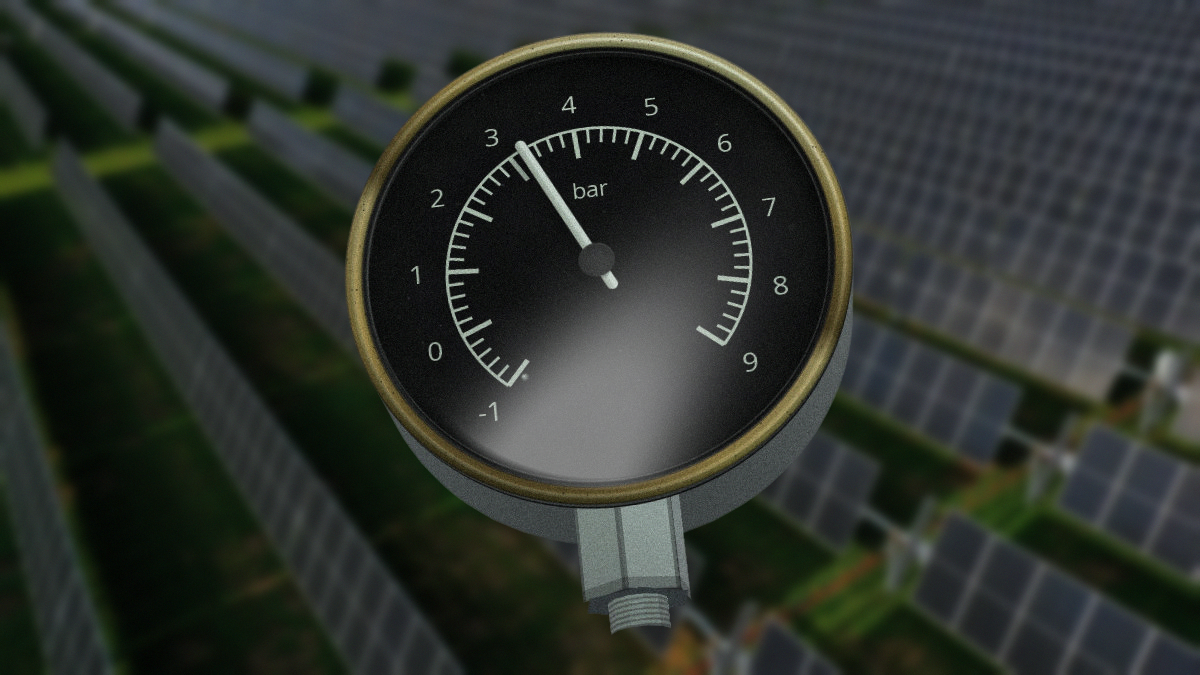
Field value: 3.2 bar
